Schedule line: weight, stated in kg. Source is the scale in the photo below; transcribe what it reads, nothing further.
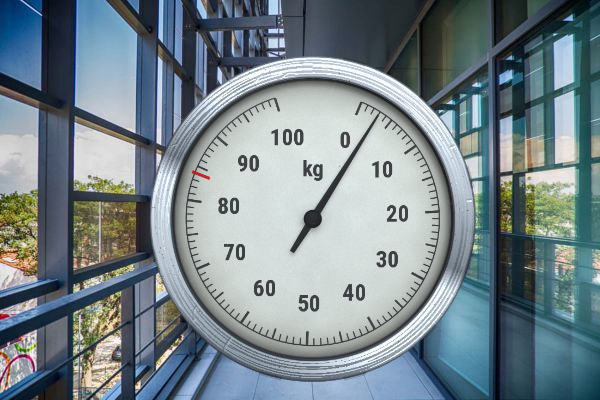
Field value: 3 kg
